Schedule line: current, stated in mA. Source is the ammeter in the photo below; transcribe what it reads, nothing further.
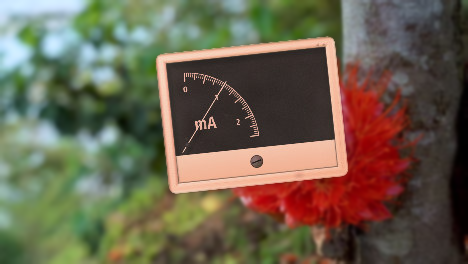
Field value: 1 mA
